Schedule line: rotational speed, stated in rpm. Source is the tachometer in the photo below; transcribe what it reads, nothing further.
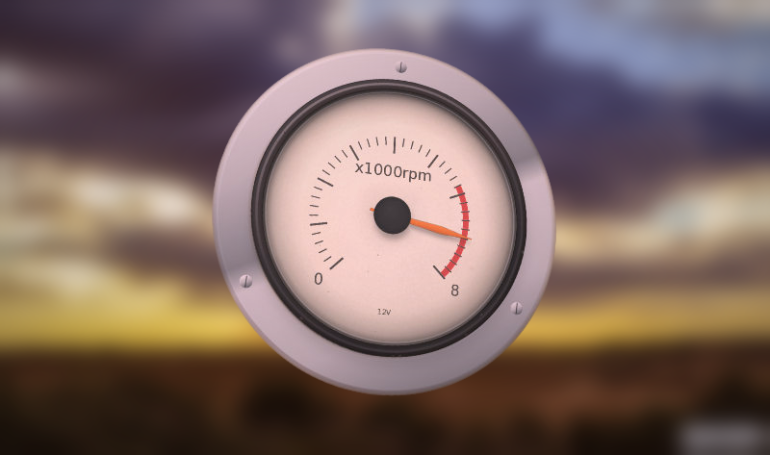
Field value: 7000 rpm
